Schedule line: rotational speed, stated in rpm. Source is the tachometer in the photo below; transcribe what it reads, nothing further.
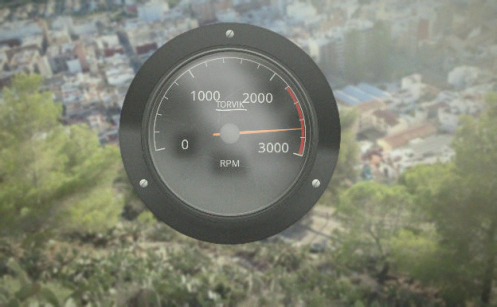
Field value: 2700 rpm
